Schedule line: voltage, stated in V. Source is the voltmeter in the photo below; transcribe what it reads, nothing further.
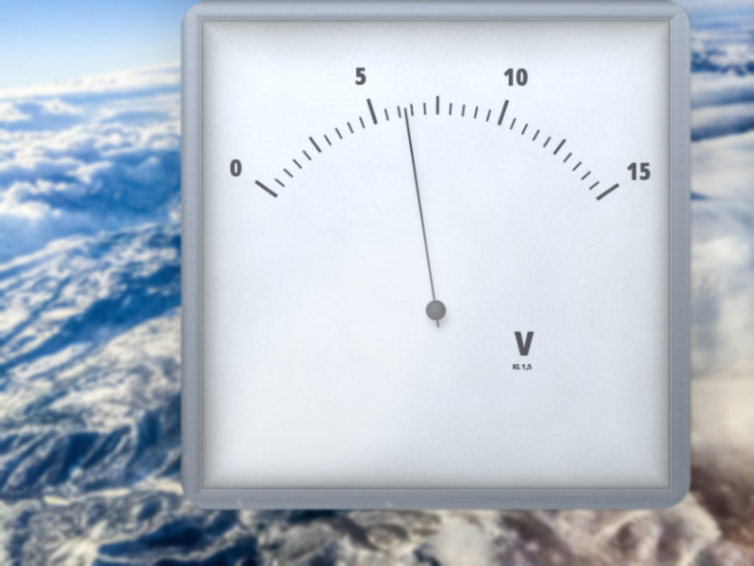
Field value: 6.25 V
